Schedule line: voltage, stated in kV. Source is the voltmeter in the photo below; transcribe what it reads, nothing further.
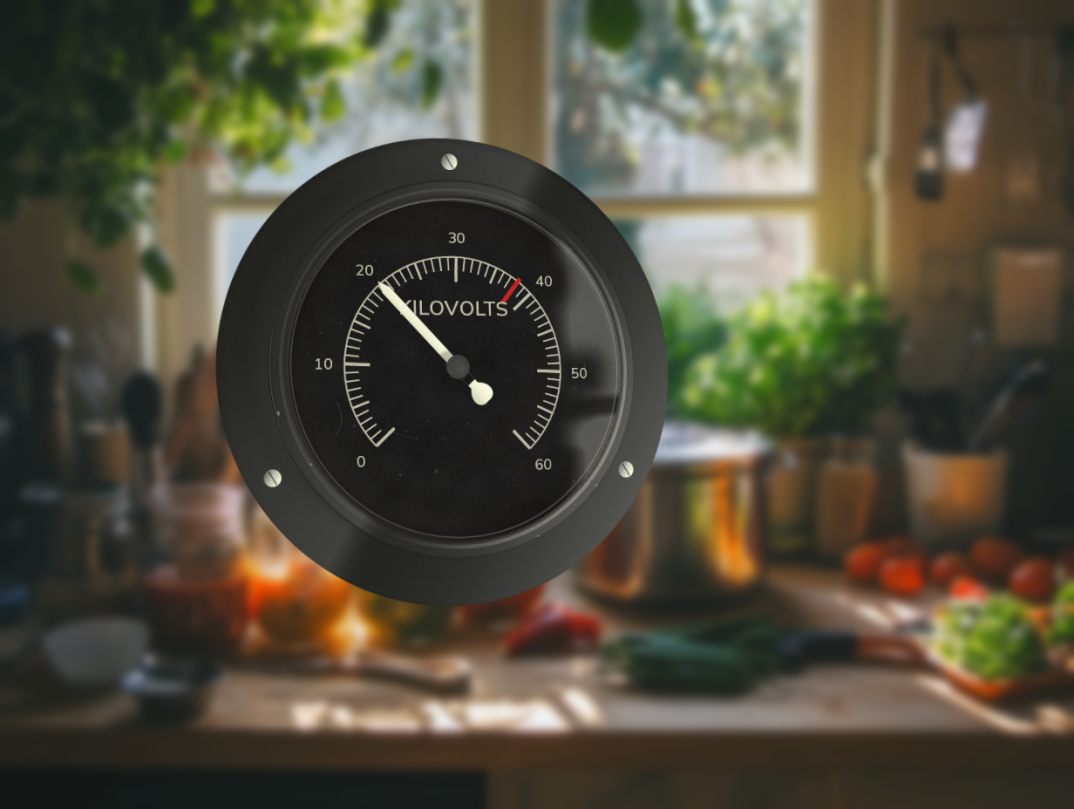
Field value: 20 kV
